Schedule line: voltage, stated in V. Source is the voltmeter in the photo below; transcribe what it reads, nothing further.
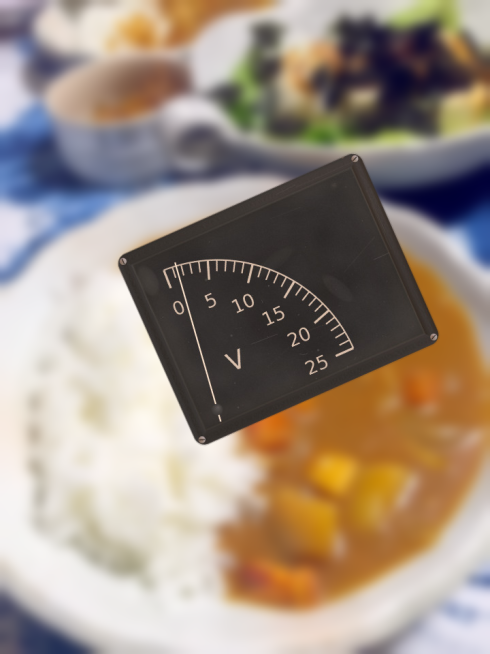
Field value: 1.5 V
